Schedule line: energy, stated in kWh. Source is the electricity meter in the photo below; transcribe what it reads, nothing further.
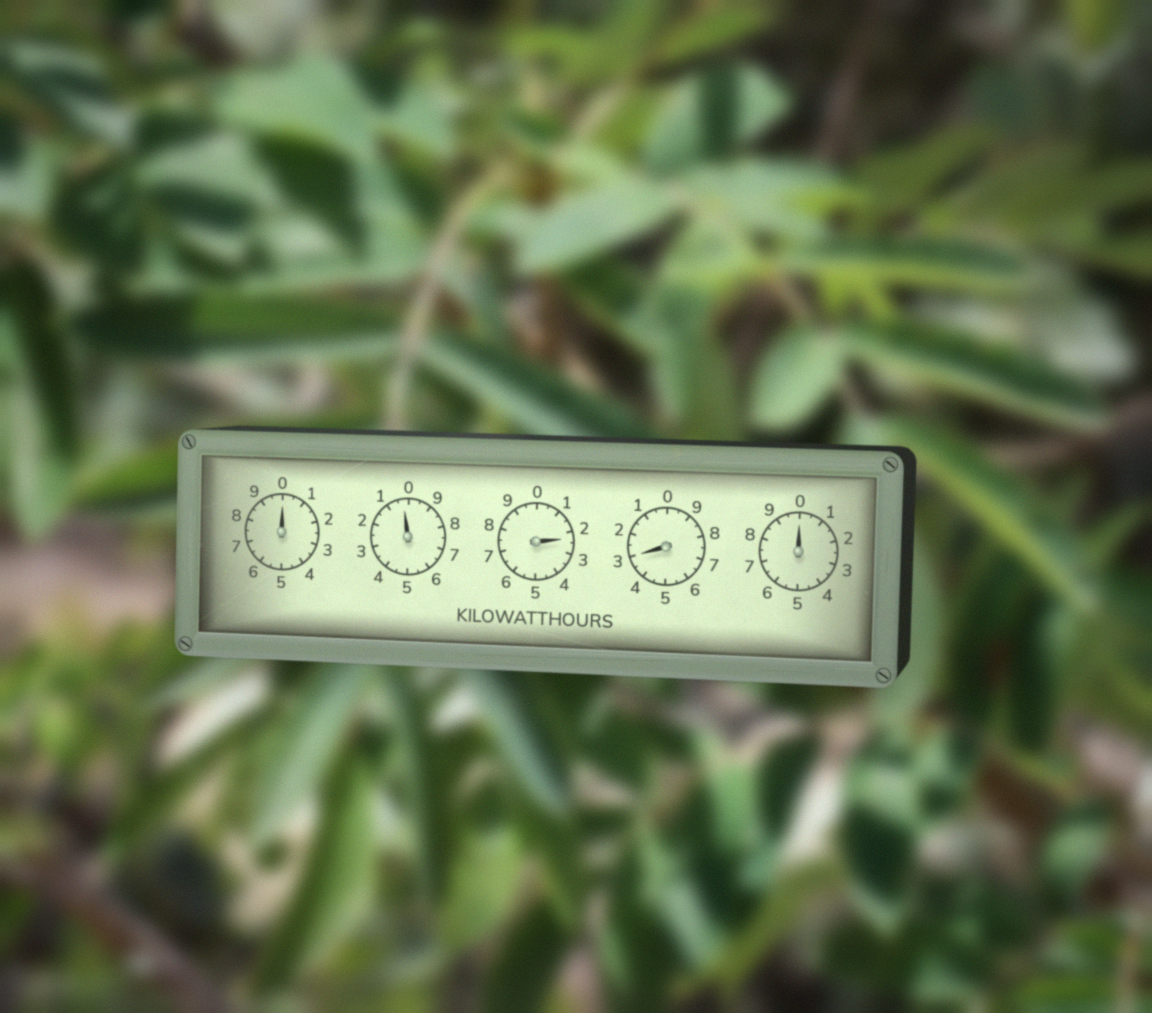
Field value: 230 kWh
